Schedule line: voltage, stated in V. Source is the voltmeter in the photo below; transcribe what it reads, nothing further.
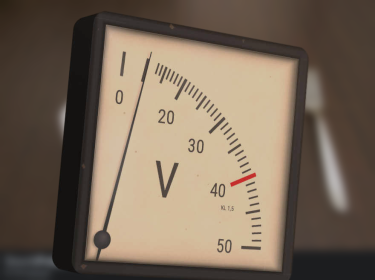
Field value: 10 V
